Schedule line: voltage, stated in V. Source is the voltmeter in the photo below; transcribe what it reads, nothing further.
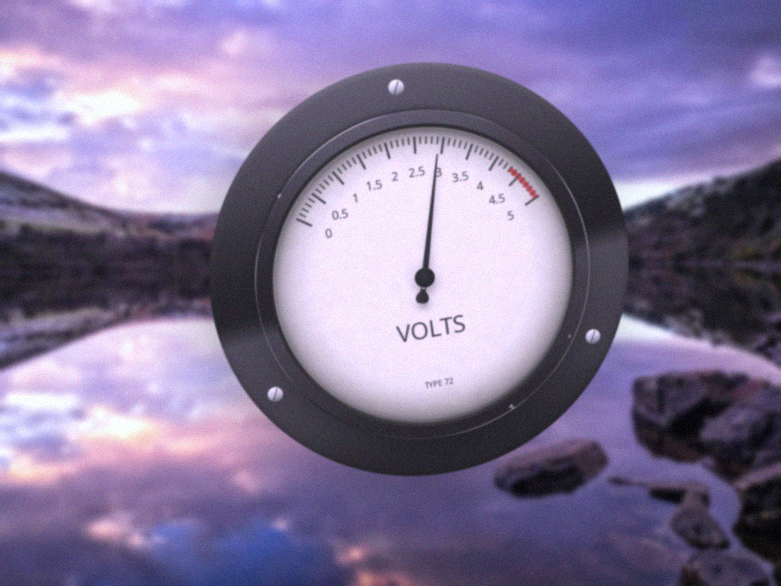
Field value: 2.9 V
